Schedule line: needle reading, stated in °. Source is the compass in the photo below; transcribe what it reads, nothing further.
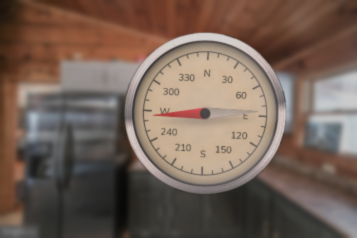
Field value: 265 °
